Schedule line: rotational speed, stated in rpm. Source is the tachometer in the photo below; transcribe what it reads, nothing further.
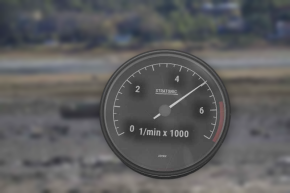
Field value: 5000 rpm
